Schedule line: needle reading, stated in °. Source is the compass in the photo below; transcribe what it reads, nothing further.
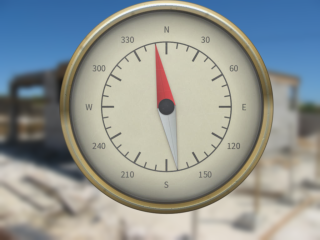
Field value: 350 °
